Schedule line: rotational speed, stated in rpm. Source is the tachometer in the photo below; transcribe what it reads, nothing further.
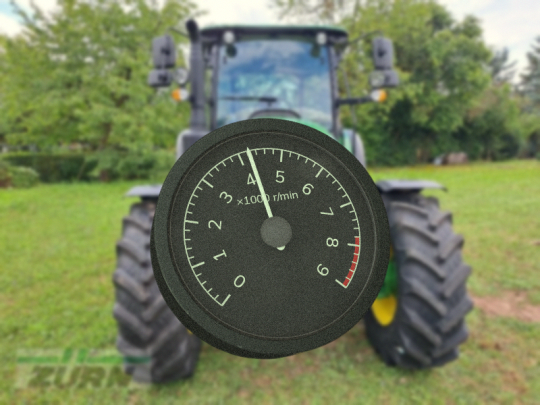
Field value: 4200 rpm
